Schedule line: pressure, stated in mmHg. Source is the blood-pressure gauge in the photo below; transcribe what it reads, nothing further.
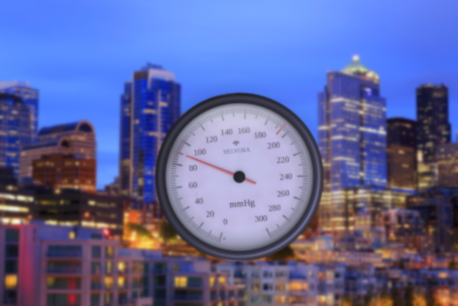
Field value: 90 mmHg
